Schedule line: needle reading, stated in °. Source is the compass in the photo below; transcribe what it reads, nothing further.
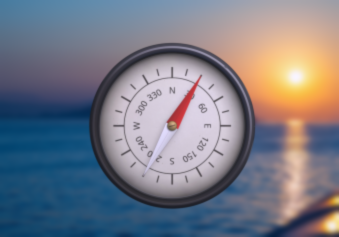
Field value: 30 °
